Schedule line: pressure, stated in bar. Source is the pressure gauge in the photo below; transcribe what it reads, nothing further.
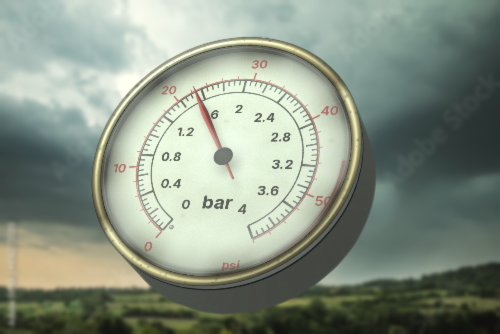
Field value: 1.55 bar
